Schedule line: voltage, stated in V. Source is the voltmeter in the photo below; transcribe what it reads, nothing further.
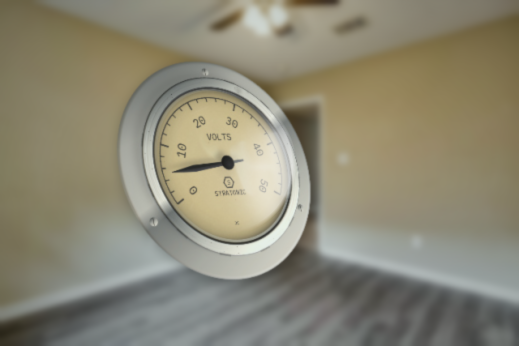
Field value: 5 V
